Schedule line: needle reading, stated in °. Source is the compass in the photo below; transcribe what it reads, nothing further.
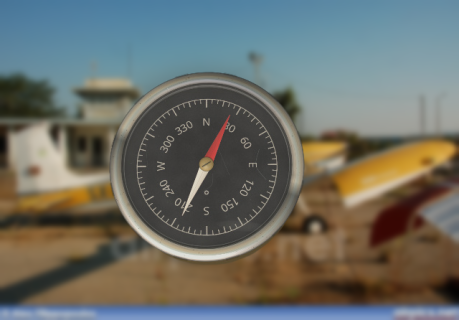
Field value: 25 °
